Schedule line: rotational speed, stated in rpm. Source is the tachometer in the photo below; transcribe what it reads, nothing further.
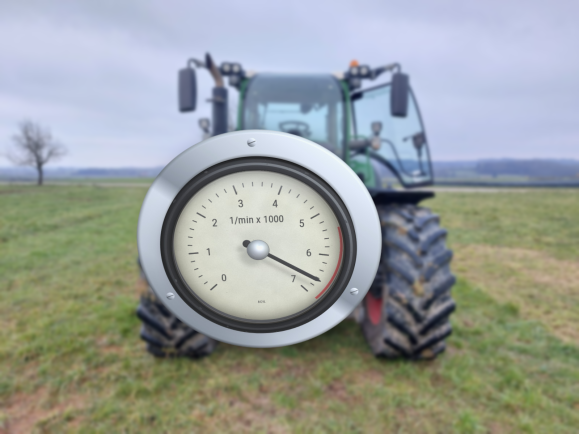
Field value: 6600 rpm
